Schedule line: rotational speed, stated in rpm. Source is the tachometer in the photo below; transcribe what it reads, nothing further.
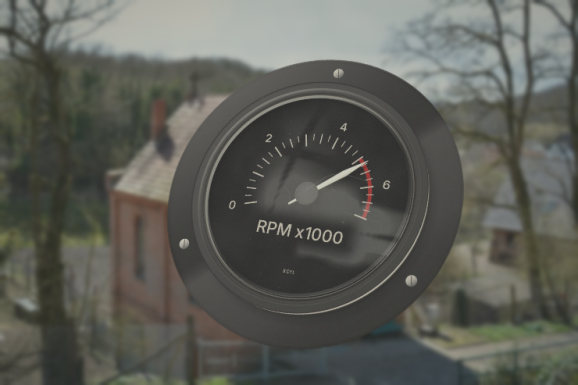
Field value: 5250 rpm
